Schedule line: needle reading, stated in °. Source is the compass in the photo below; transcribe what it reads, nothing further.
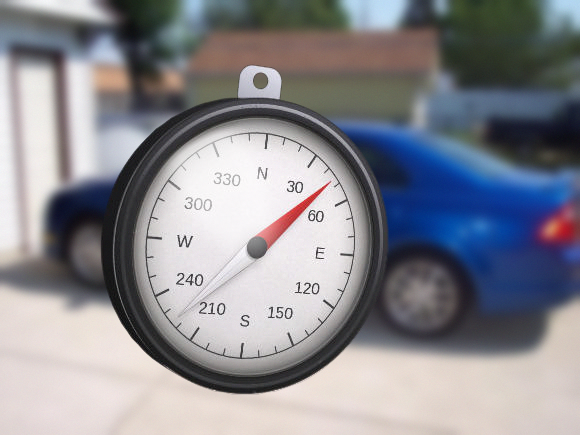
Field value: 45 °
